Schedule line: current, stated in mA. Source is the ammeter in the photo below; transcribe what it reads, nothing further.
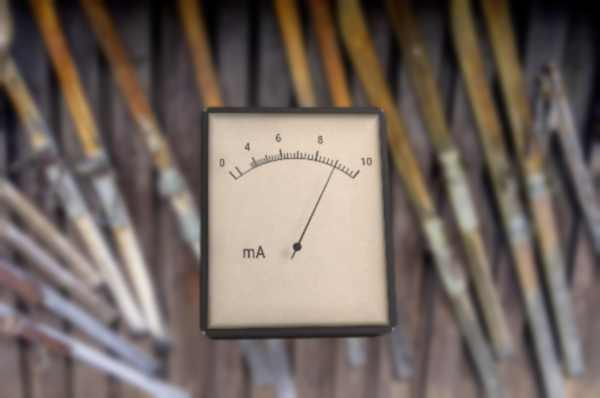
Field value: 9 mA
